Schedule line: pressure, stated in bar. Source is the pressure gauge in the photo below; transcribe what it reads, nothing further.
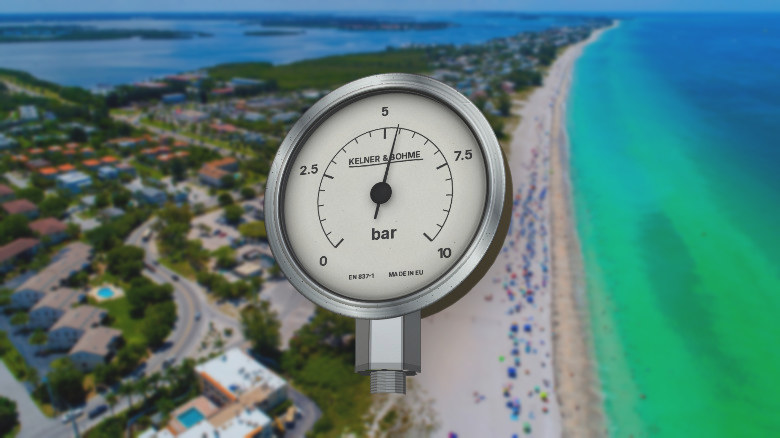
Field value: 5.5 bar
